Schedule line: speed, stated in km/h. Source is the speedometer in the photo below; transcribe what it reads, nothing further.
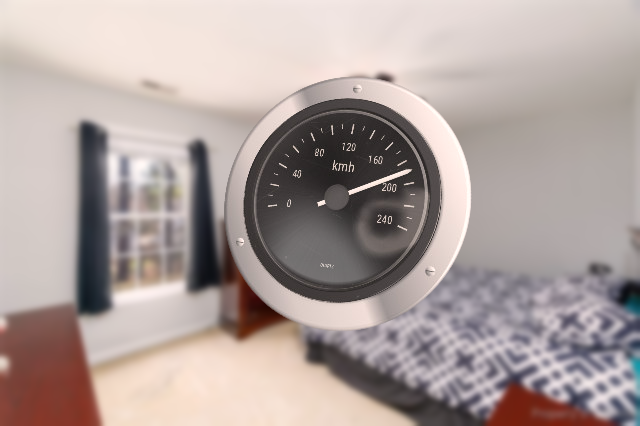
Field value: 190 km/h
